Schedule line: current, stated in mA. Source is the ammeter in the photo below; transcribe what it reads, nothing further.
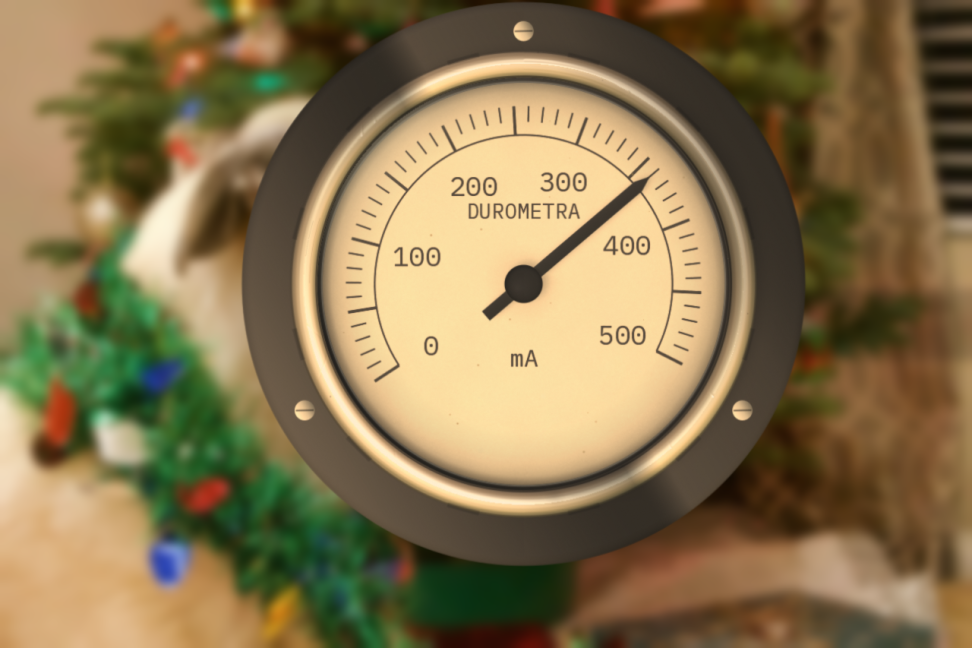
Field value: 360 mA
